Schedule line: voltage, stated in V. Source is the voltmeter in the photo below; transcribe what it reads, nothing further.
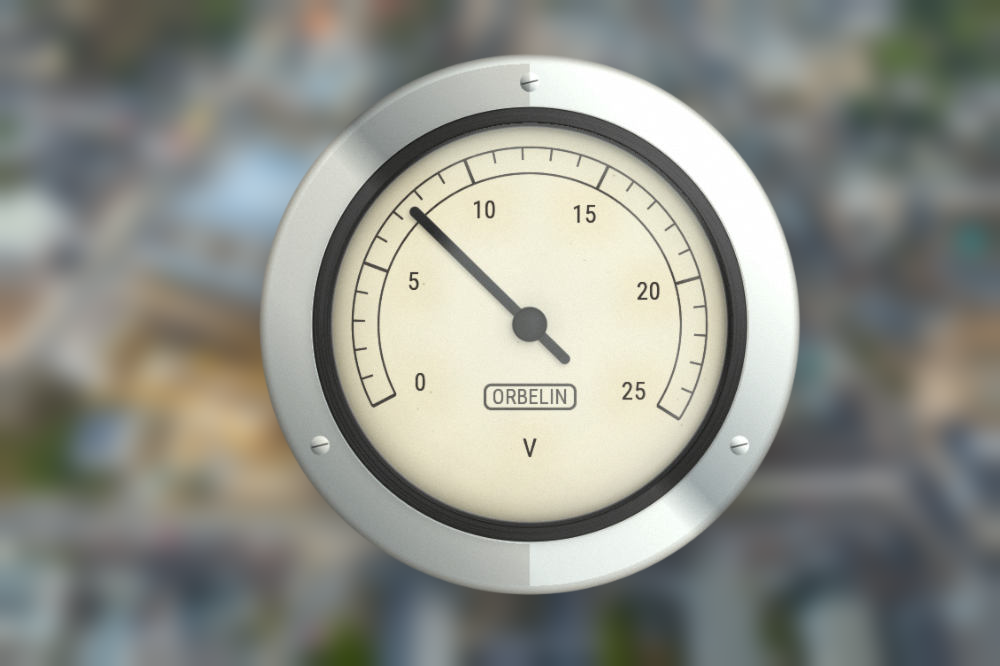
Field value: 7.5 V
